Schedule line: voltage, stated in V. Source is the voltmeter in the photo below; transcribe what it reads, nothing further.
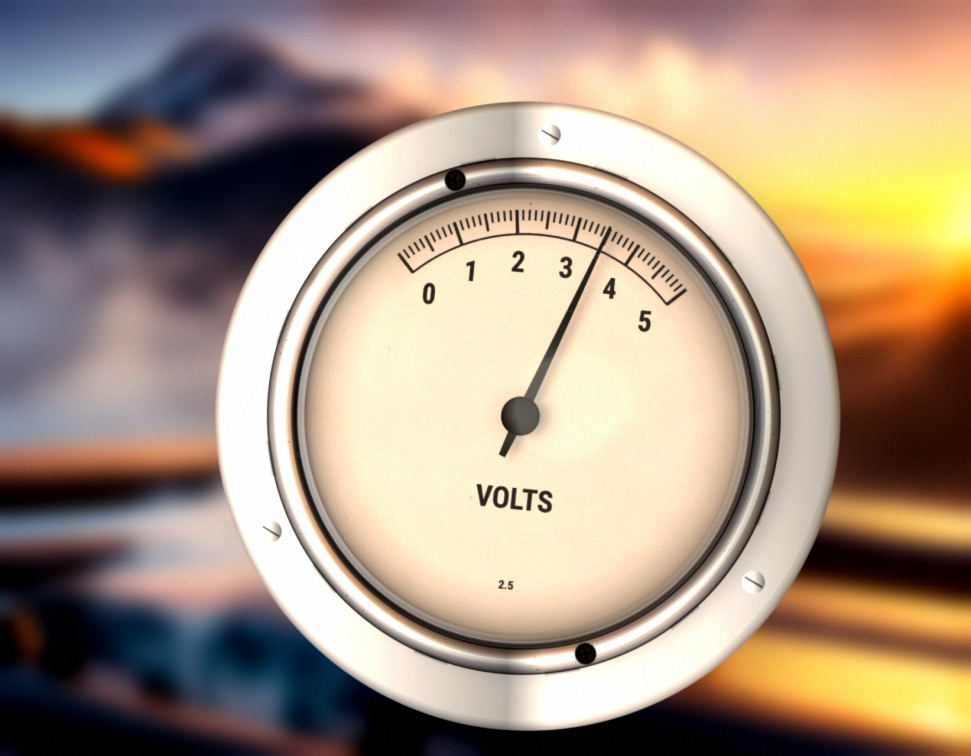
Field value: 3.5 V
